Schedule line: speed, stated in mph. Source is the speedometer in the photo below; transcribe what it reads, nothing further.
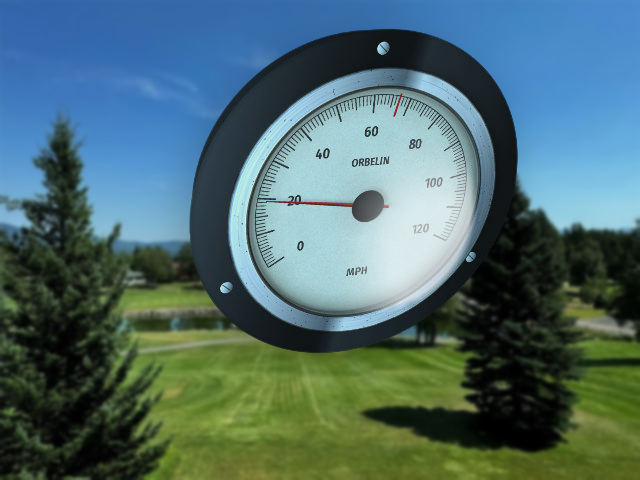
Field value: 20 mph
